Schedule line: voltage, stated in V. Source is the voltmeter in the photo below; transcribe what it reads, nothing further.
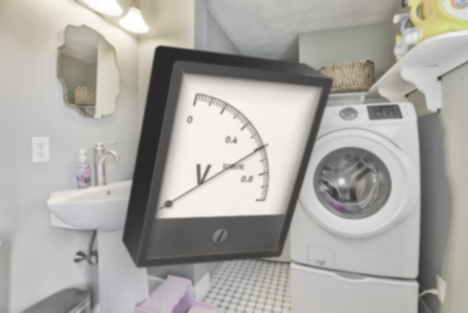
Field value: 0.6 V
